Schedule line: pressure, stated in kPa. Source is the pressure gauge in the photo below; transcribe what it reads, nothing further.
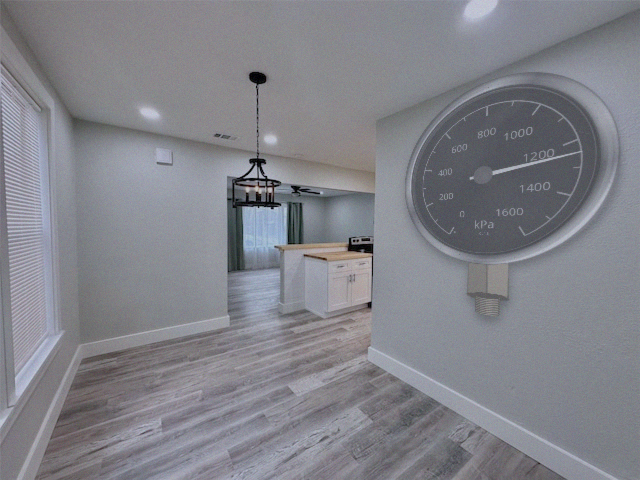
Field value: 1250 kPa
